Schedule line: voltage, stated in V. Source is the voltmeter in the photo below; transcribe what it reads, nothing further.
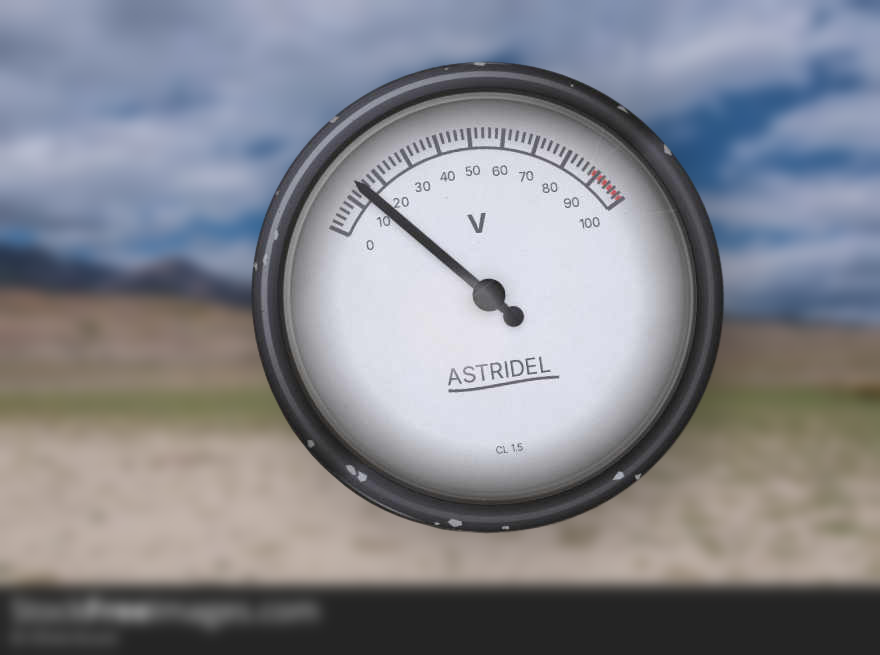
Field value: 14 V
